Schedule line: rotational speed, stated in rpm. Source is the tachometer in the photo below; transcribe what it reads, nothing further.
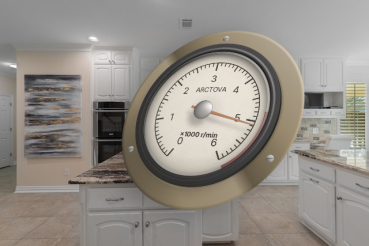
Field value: 5100 rpm
